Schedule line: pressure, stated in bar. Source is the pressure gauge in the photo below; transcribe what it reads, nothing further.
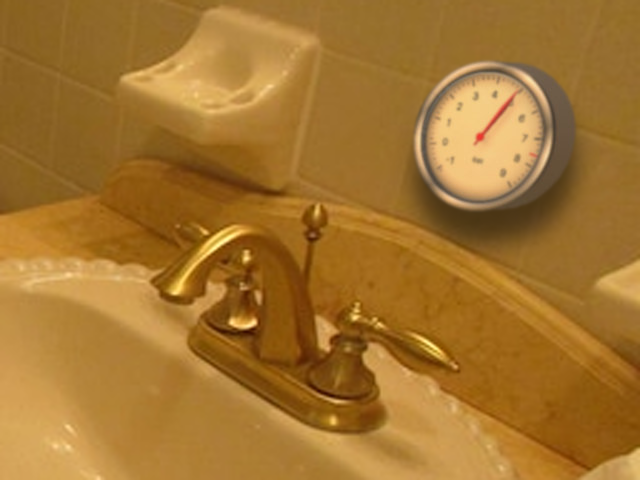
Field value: 5 bar
